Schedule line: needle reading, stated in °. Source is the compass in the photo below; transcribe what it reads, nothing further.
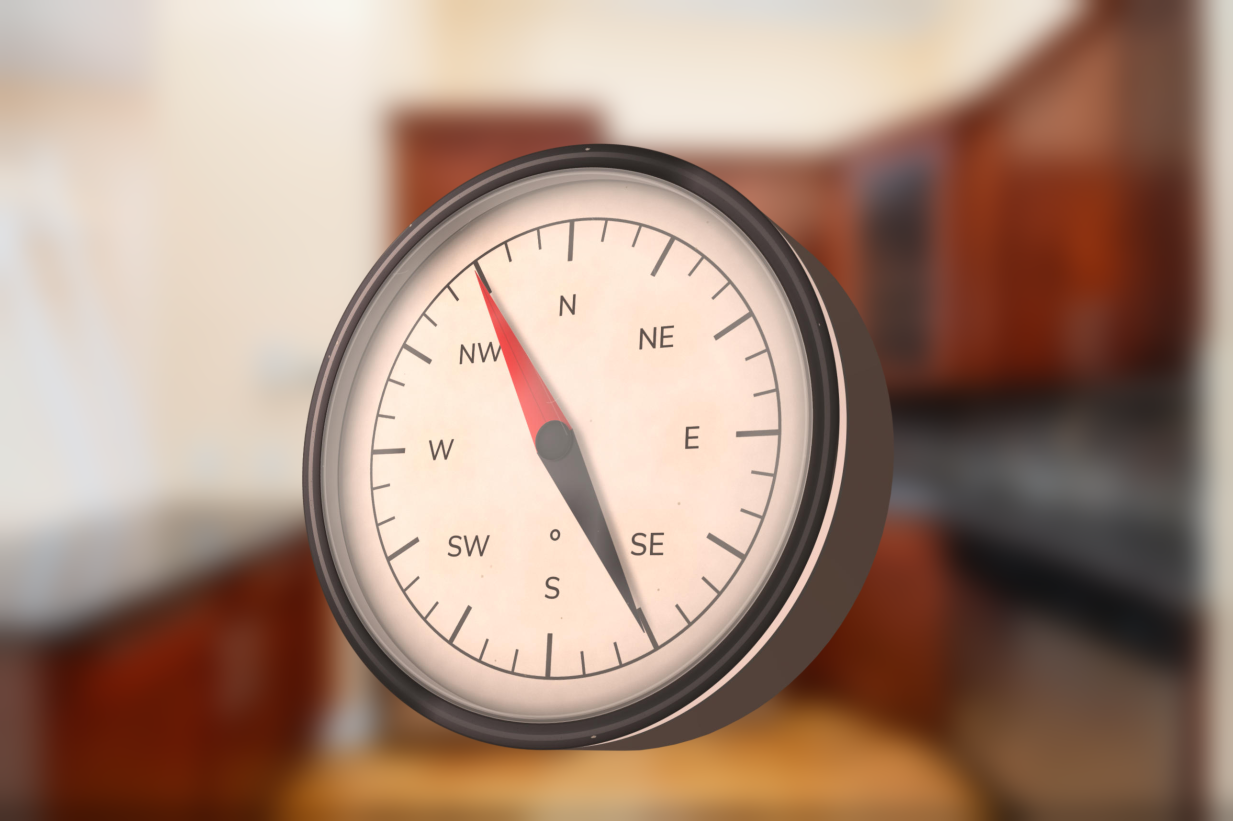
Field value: 330 °
